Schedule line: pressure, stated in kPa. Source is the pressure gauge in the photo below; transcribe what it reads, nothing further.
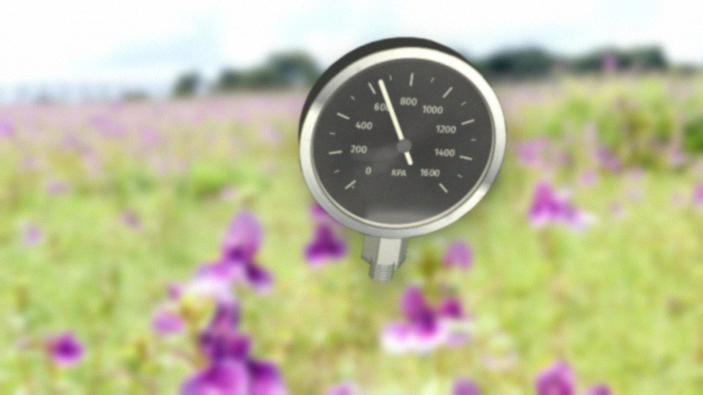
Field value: 650 kPa
